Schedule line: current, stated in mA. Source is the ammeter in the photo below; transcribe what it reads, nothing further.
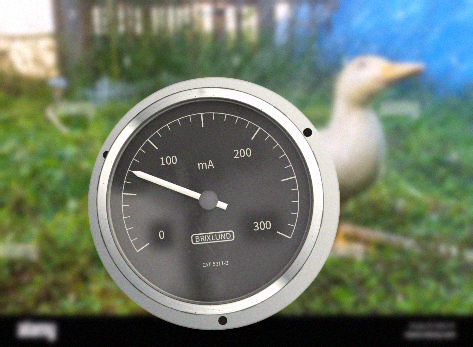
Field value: 70 mA
